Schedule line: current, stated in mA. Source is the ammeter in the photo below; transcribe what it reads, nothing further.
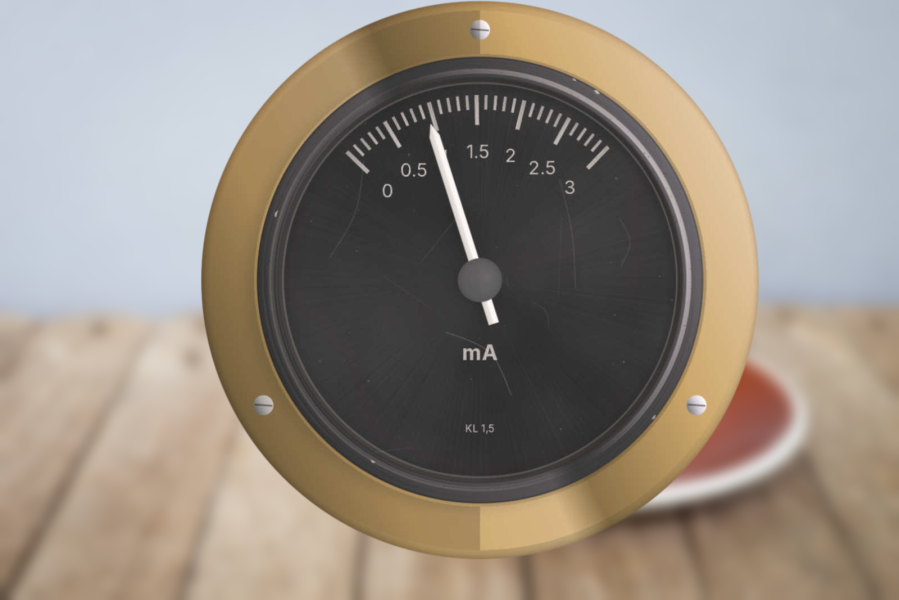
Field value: 0.95 mA
